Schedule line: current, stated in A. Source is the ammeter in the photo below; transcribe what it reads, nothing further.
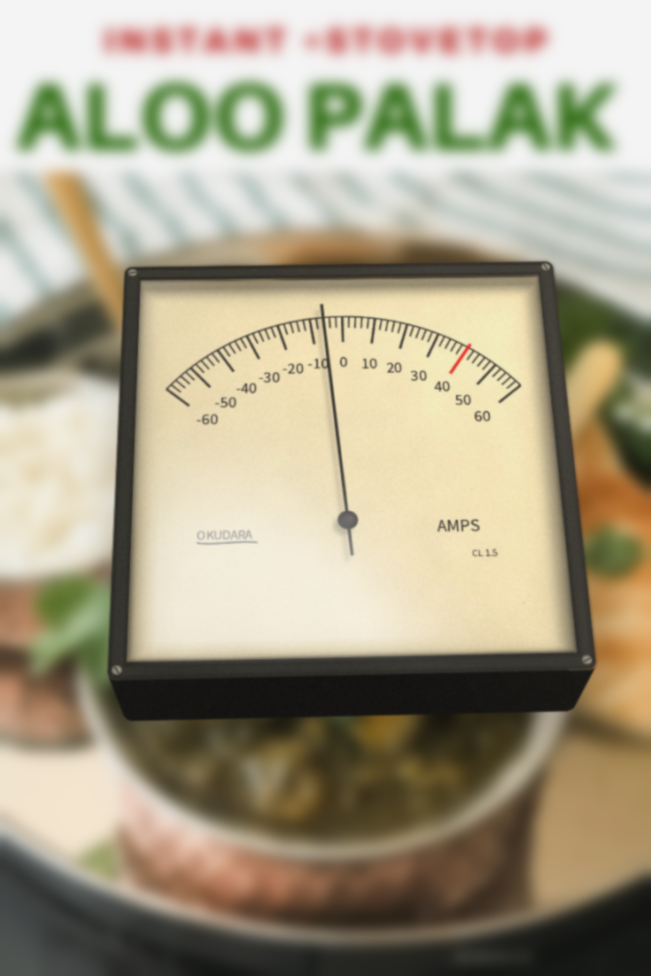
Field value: -6 A
